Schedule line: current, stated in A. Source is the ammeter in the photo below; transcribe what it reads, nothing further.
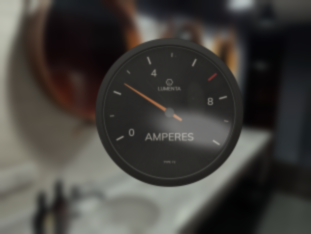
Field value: 2.5 A
